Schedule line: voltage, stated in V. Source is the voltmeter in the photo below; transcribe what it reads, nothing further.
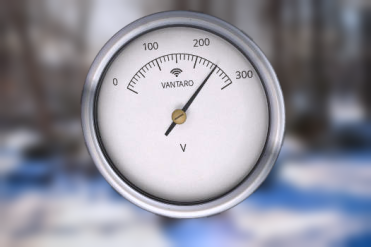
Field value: 250 V
